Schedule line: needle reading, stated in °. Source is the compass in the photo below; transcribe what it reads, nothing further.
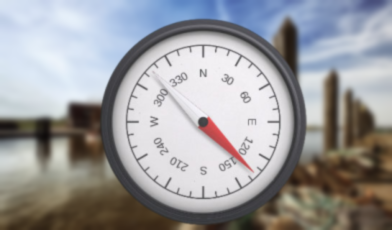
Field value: 135 °
